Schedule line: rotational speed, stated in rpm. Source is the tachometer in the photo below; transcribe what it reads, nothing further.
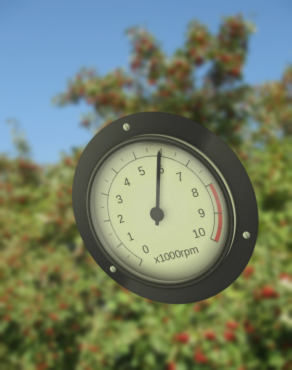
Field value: 6000 rpm
